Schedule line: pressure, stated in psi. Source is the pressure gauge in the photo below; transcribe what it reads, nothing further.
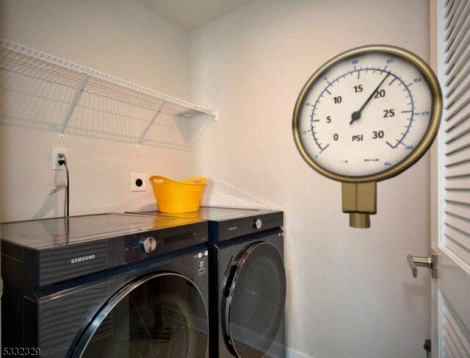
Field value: 19 psi
